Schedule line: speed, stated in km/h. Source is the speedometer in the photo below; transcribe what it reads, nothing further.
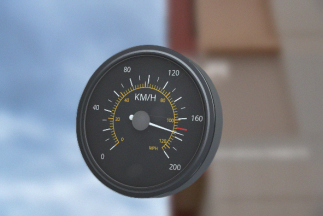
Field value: 175 km/h
